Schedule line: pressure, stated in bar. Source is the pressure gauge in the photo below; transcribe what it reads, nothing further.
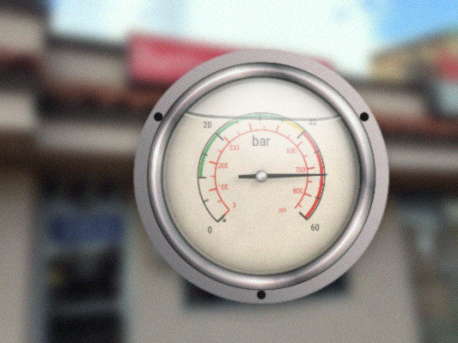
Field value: 50 bar
